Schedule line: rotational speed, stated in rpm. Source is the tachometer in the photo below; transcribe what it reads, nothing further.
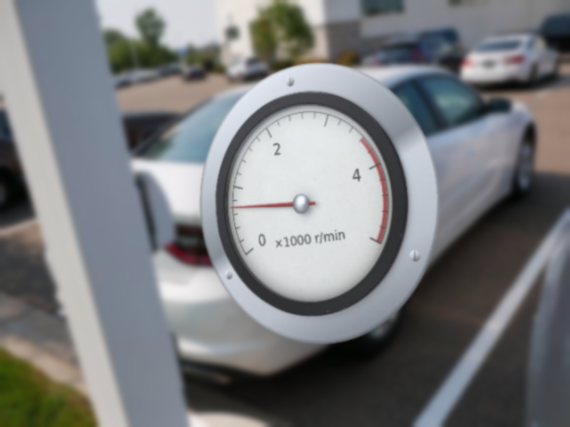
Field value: 700 rpm
